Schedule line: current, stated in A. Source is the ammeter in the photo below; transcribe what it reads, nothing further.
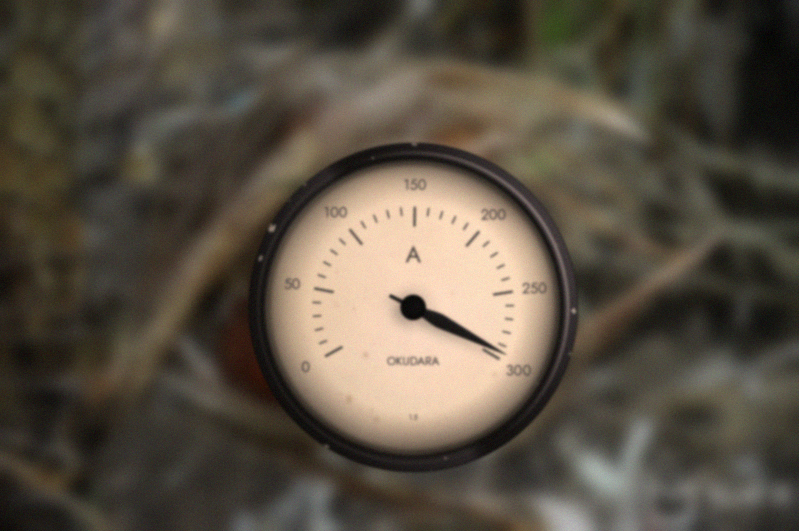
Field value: 295 A
